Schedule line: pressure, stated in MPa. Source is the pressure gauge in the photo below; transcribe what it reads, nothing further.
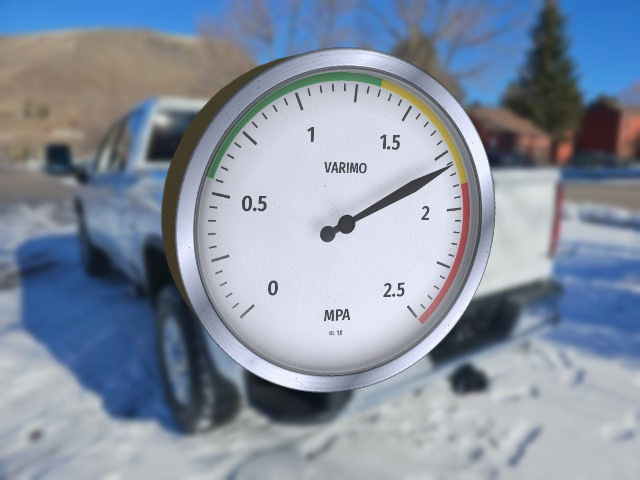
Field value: 1.8 MPa
